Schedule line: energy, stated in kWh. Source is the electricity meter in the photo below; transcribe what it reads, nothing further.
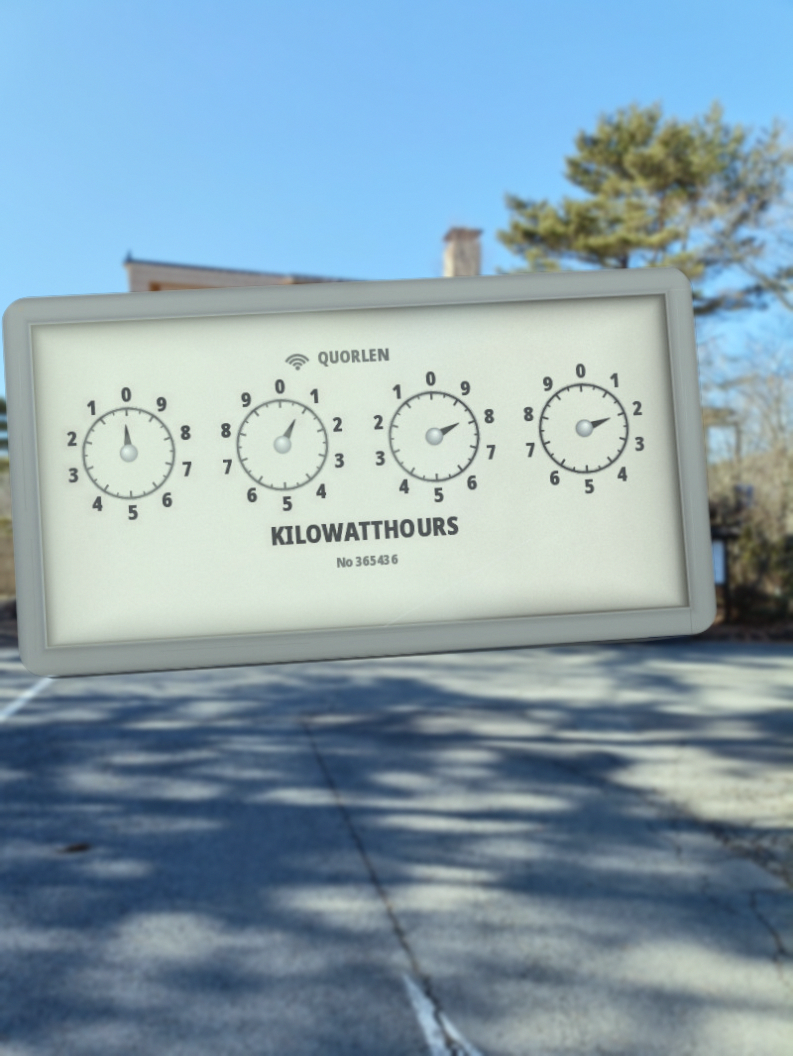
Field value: 82 kWh
